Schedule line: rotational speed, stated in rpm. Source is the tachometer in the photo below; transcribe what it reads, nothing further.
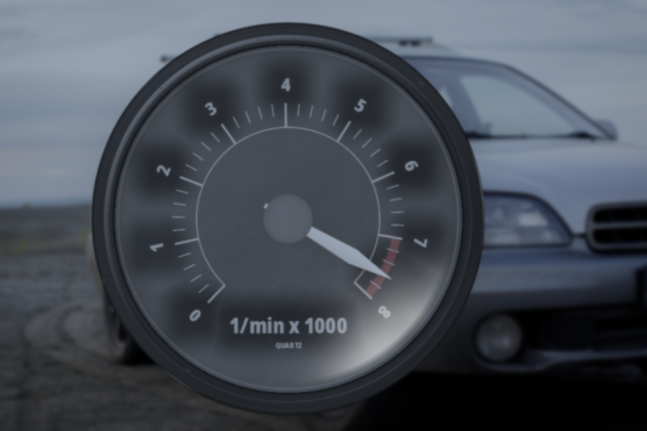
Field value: 7600 rpm
